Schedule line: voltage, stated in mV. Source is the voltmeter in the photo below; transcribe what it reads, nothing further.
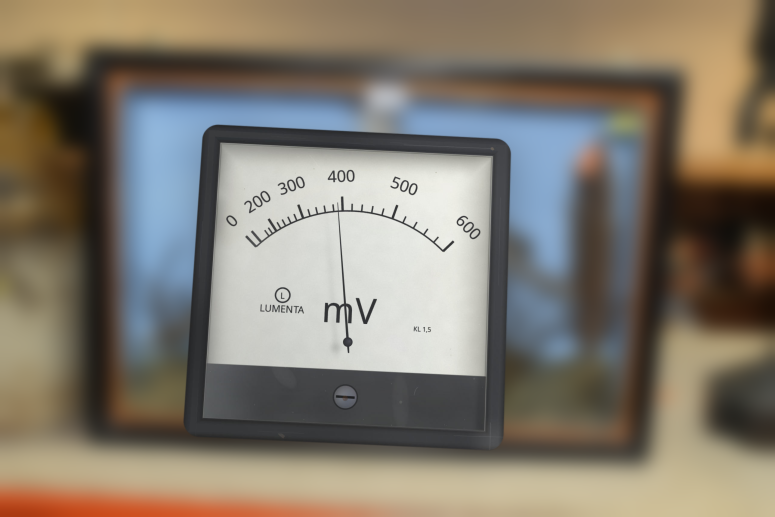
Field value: 390 mV
